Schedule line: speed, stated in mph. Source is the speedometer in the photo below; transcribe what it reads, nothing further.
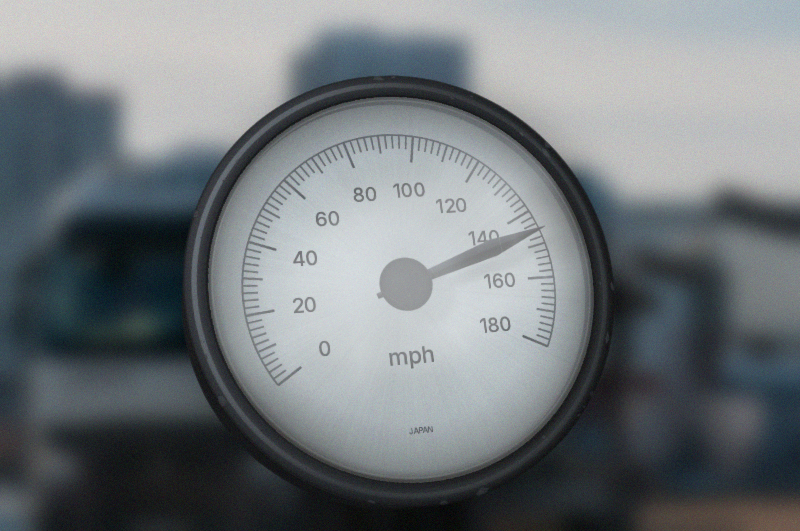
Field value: 146 mph
